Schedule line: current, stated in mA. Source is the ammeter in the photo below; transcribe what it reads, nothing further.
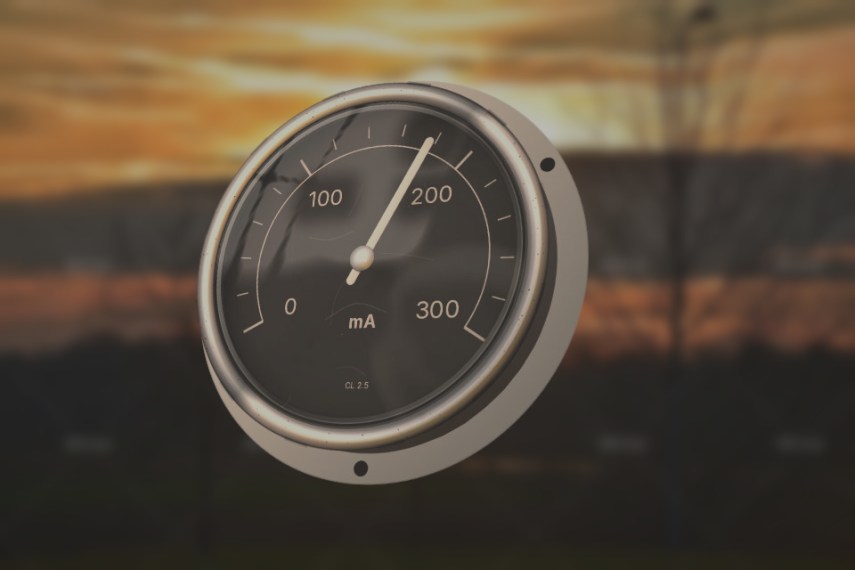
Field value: 180 mA
